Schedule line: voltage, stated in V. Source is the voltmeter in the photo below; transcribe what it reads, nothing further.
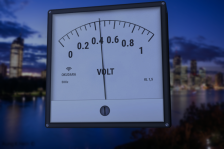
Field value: 0.45 V
